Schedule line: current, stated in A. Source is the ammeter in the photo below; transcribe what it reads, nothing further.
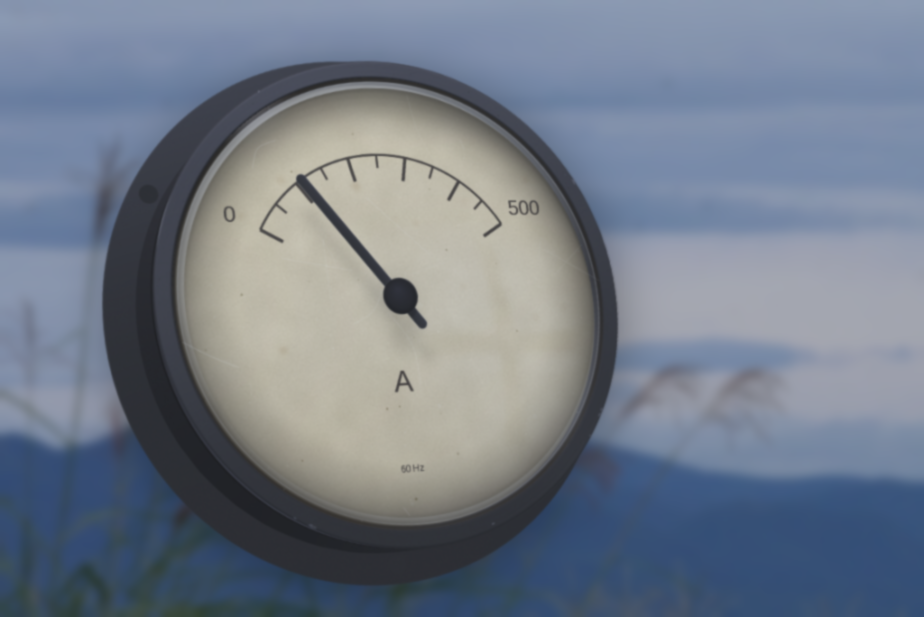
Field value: 100 A
